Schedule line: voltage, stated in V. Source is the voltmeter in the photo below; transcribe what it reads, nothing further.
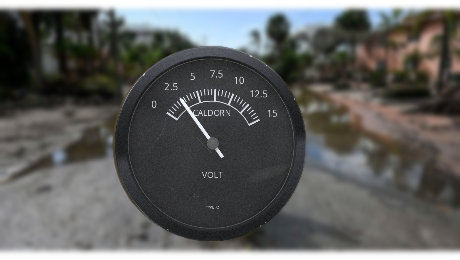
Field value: 2.5 V
